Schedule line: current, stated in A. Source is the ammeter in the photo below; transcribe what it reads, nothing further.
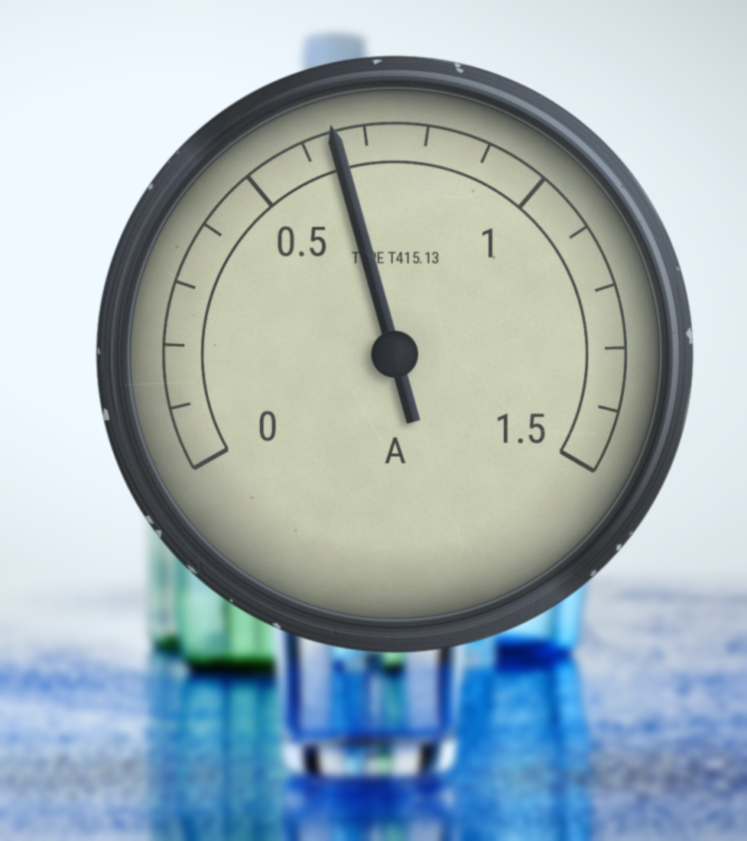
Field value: 0.65 A
